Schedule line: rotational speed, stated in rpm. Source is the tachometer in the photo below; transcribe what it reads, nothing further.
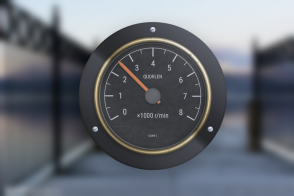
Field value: 2500 rpm
